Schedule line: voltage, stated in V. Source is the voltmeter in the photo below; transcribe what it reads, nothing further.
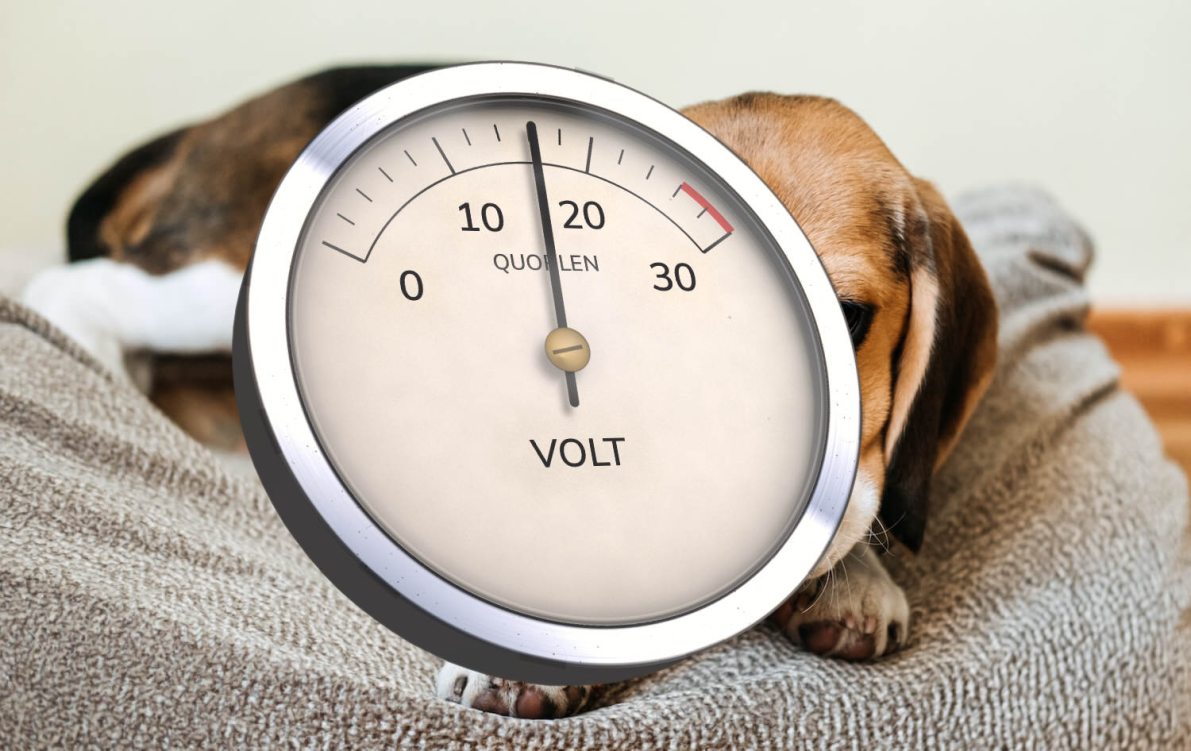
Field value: 16 V
